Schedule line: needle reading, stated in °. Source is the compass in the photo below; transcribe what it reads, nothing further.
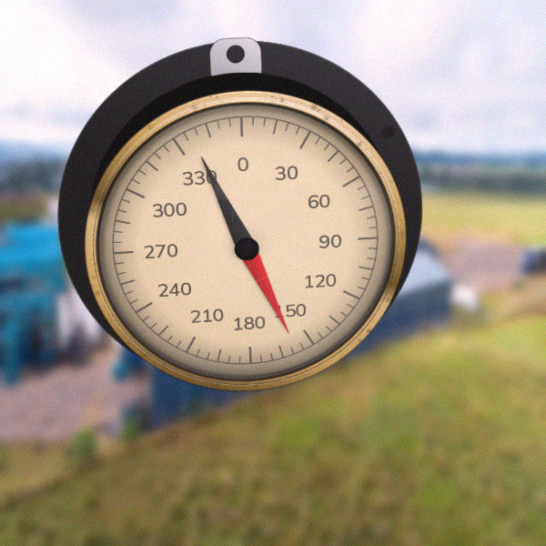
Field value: 157.5 °
